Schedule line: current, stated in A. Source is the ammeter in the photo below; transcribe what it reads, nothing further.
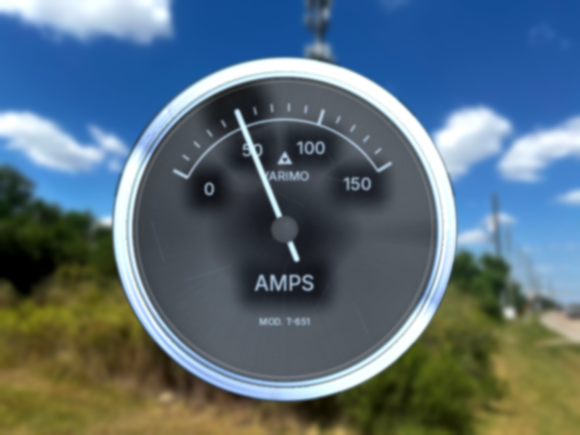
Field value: 50 A
